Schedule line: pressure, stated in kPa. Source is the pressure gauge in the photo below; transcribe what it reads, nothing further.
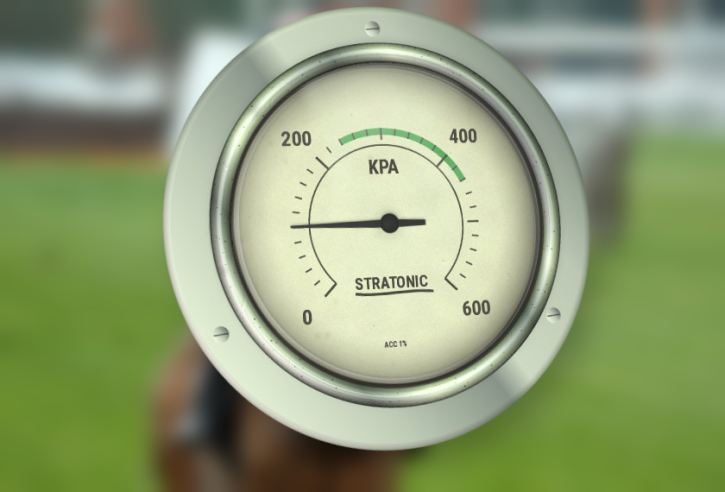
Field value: 100 kPa
